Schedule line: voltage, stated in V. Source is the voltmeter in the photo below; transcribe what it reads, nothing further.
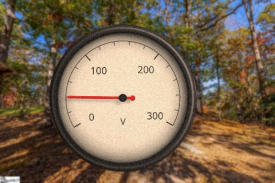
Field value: 40 V
